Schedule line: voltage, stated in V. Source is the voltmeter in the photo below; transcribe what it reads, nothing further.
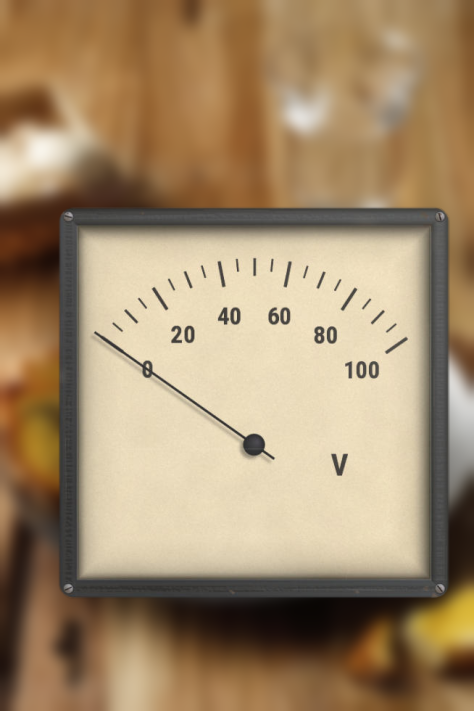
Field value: 0 V
